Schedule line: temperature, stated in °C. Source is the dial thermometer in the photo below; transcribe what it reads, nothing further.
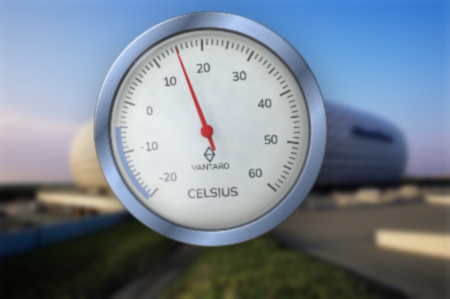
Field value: 15 °C
